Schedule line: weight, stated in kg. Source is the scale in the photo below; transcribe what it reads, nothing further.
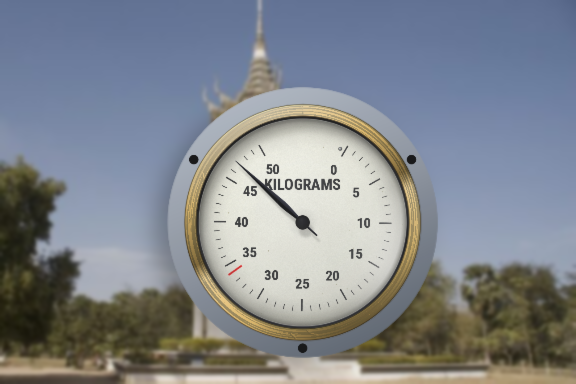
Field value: 47 kg
